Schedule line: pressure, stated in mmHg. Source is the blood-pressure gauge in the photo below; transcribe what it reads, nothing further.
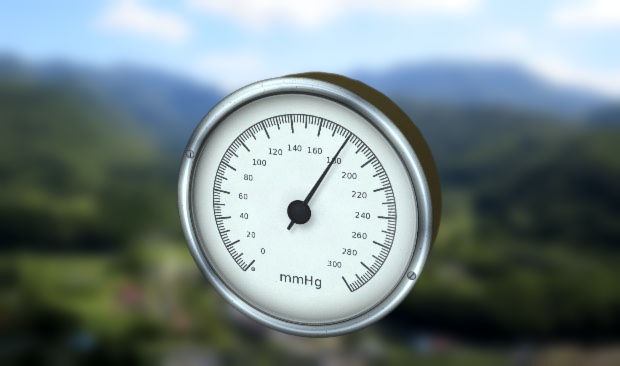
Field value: 180 mmHg
